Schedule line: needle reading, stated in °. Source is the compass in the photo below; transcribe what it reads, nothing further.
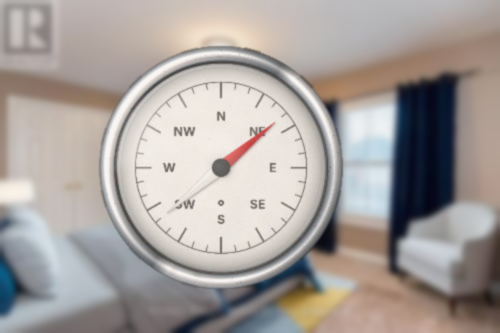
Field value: 50 °
